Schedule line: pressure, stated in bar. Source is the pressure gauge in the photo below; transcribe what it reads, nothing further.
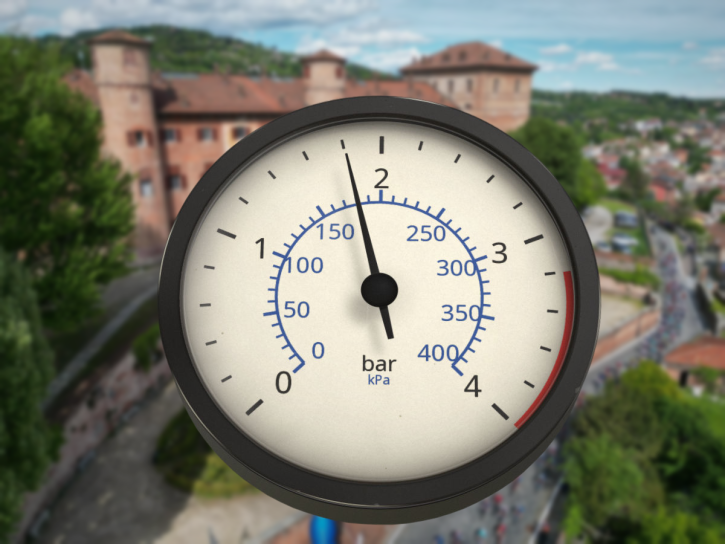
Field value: 1.8 bar
